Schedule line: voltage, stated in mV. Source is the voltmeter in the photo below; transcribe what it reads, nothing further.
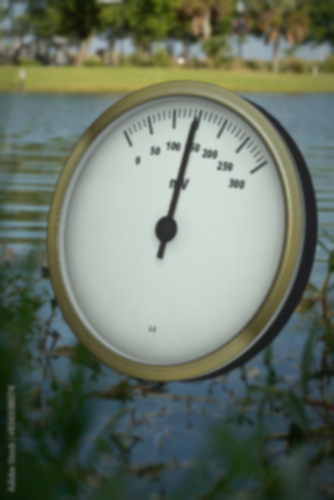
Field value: 150 mV
